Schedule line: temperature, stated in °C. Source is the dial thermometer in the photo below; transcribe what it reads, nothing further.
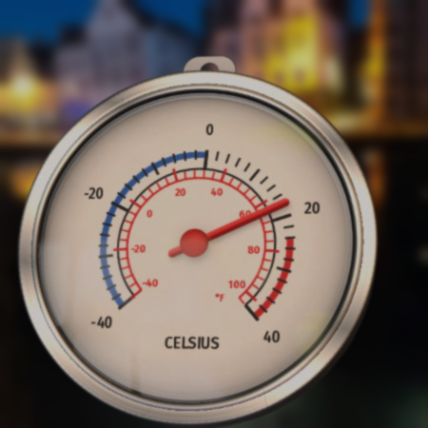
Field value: 18 °C
